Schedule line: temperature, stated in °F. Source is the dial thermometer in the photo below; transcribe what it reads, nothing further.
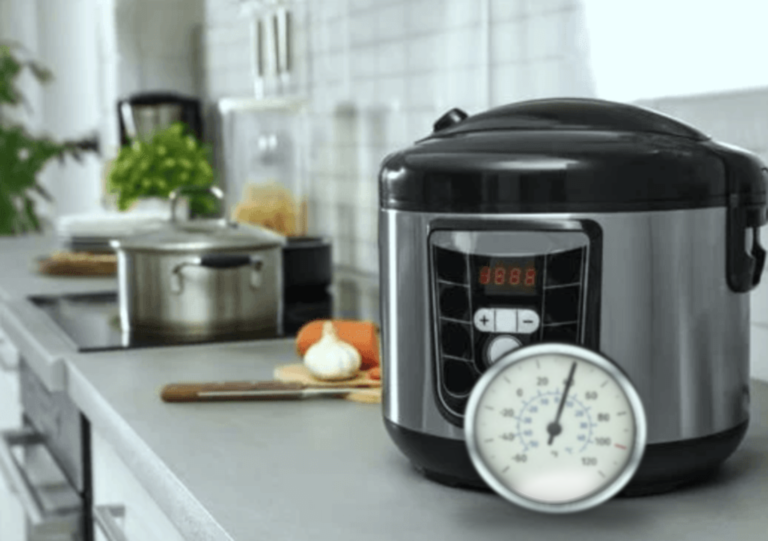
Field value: 40 °F
